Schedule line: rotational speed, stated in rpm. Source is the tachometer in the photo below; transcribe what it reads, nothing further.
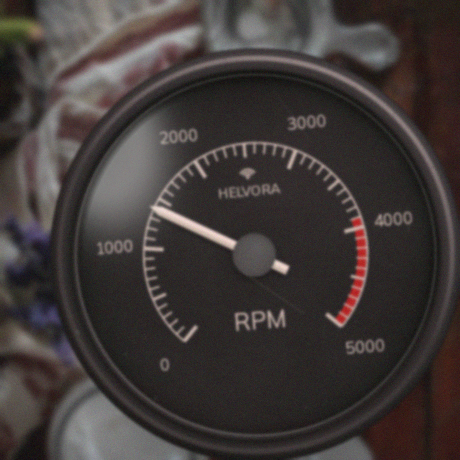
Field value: 1400 rpm
